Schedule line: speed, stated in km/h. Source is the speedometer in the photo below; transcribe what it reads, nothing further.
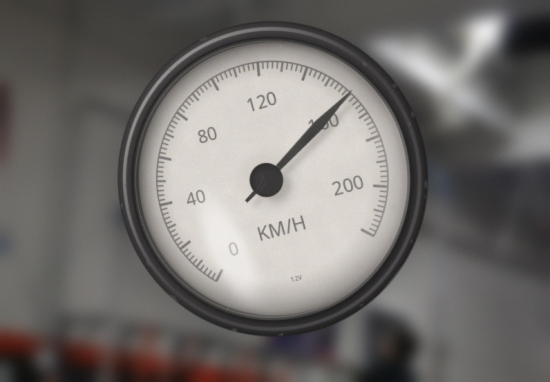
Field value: 160 km/h
